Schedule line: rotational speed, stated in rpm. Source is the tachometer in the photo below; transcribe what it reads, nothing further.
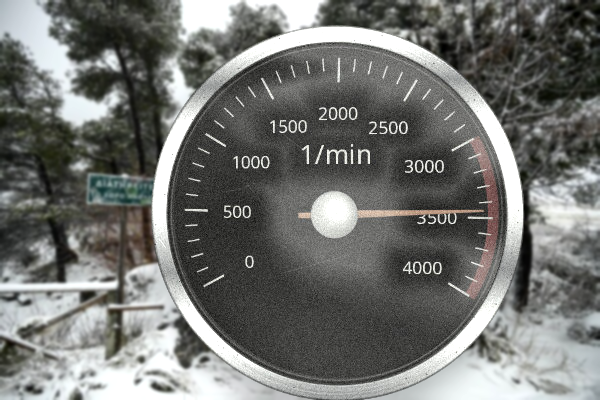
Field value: 3450 rpm
